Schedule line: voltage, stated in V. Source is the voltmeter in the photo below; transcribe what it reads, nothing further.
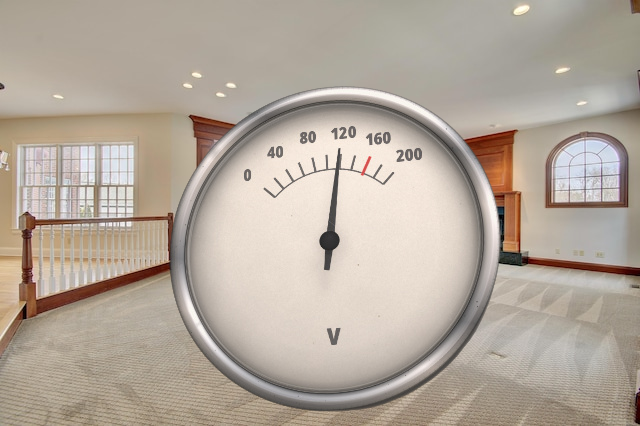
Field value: 120 V
